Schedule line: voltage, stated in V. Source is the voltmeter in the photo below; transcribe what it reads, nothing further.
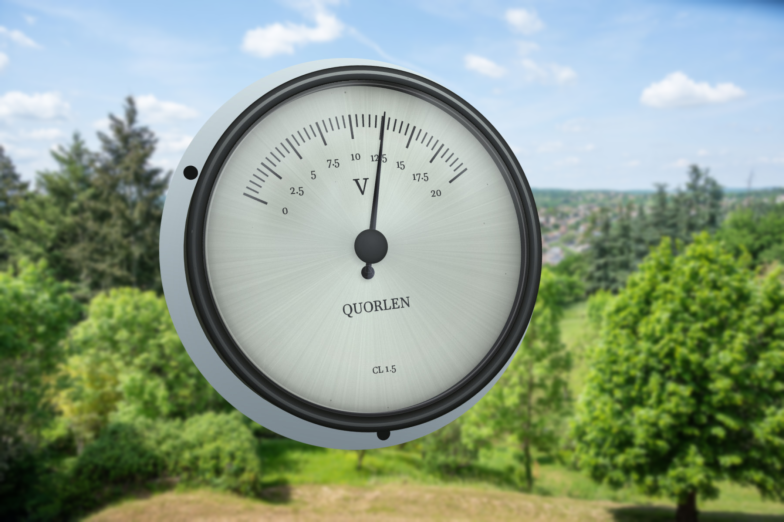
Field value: 12.5 V
